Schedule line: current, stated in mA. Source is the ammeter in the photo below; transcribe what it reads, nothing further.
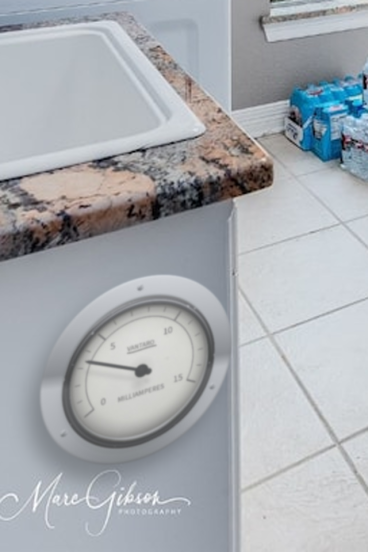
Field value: 3.5 mA
